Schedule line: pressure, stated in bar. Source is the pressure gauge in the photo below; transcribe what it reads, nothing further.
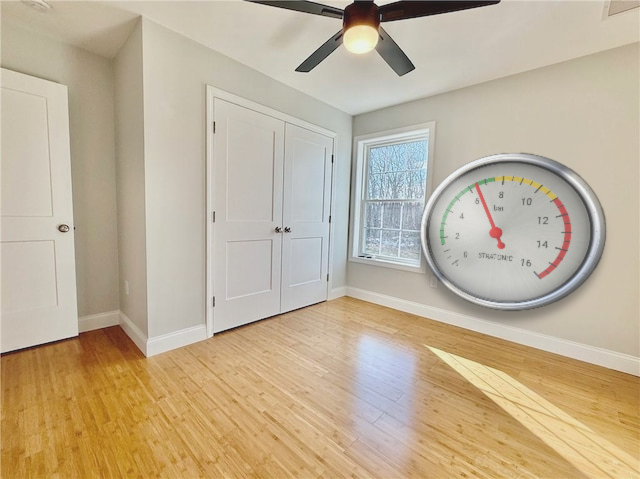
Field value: 6.5 bar
